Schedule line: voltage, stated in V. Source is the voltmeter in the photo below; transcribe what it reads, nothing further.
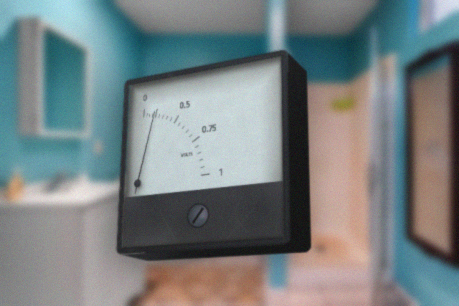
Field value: 0.25 V
